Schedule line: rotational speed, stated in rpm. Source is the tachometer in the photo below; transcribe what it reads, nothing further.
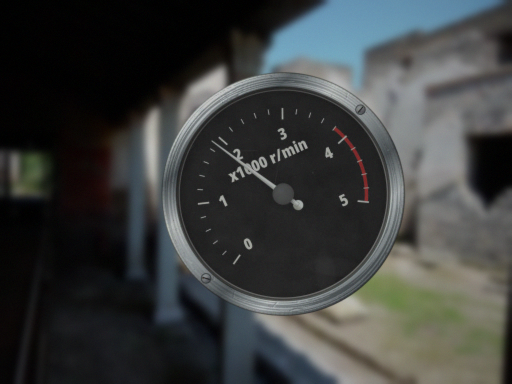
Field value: 1900 rpm
